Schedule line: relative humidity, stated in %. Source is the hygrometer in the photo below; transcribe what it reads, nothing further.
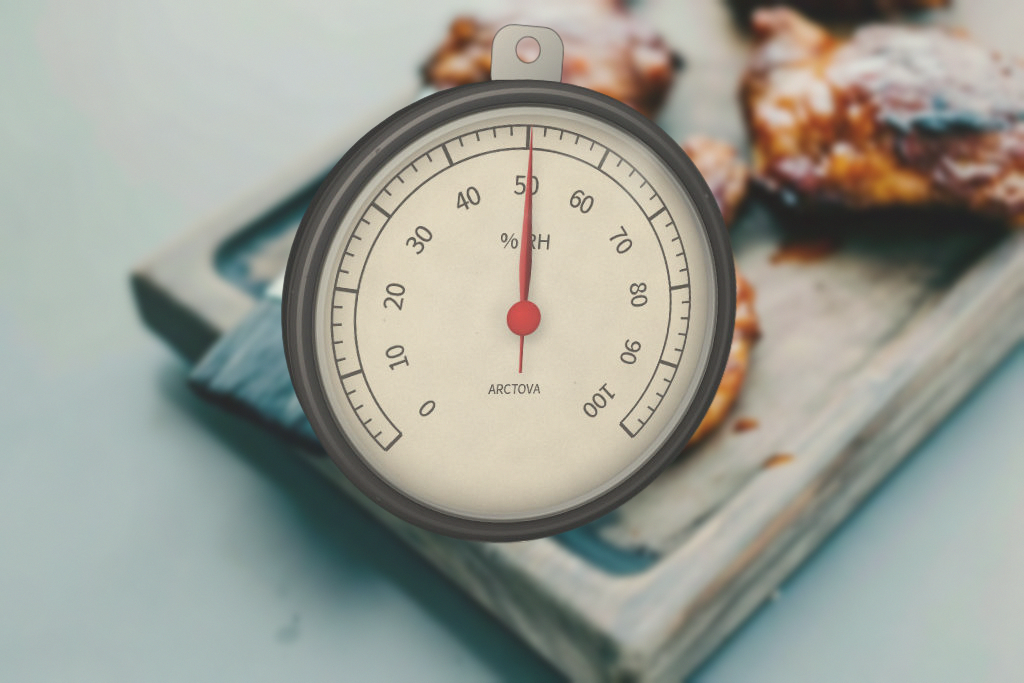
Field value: 50 %
